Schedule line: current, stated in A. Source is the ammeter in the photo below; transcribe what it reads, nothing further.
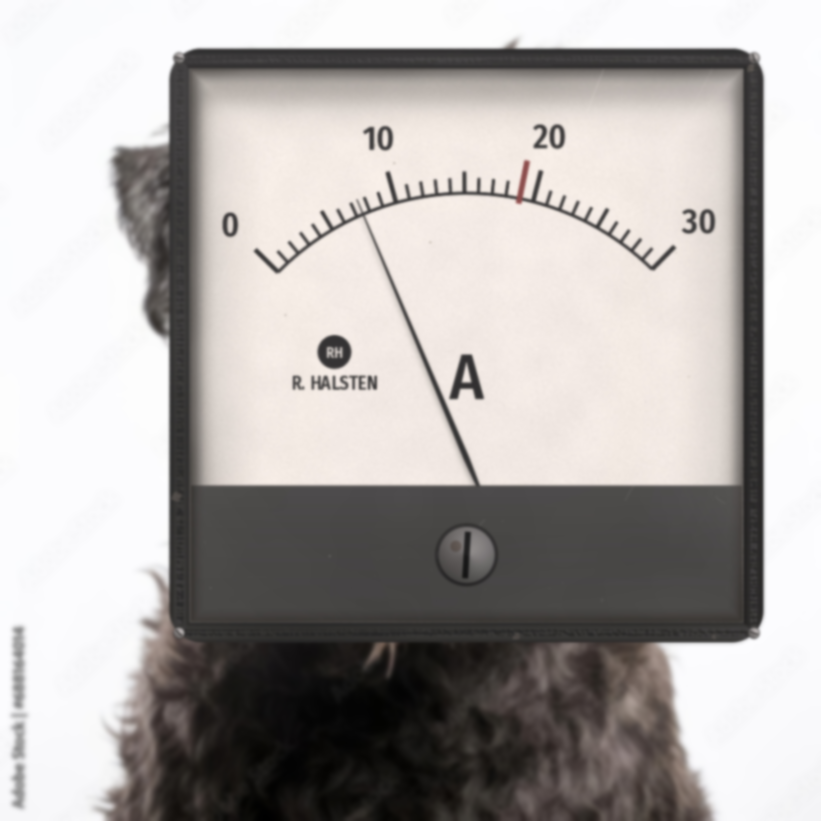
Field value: 7.5 A
